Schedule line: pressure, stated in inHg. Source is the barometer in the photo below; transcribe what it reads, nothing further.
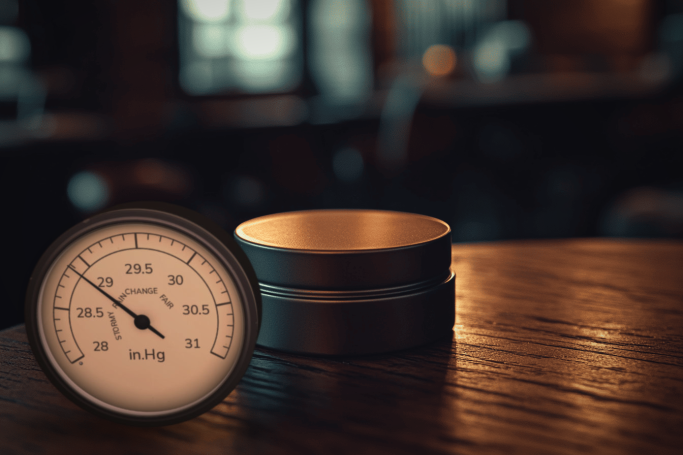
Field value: 28.9 inHg
